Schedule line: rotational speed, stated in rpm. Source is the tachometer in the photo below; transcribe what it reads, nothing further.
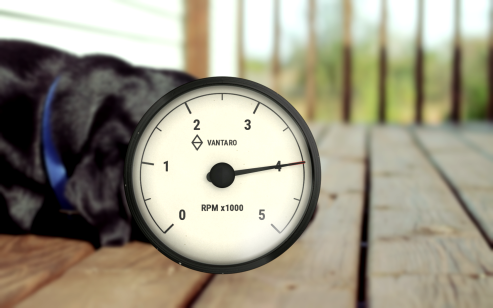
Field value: 4000 rpm
